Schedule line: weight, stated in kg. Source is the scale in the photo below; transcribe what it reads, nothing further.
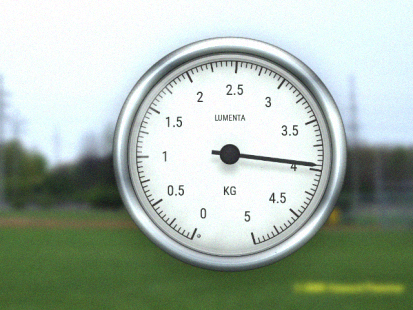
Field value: 3.95 kg
